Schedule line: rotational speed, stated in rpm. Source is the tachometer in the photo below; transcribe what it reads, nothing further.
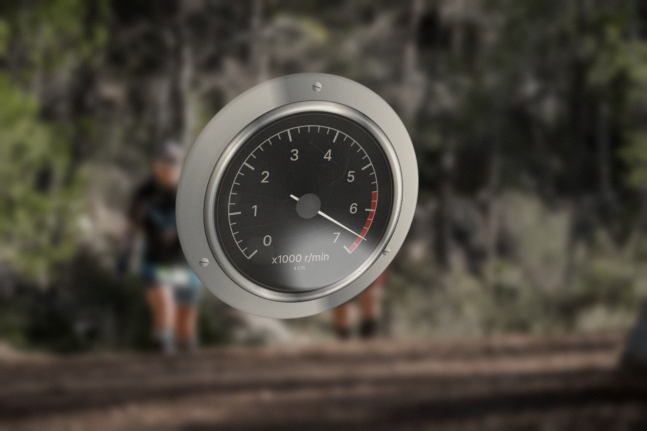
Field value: 6600 rpm
